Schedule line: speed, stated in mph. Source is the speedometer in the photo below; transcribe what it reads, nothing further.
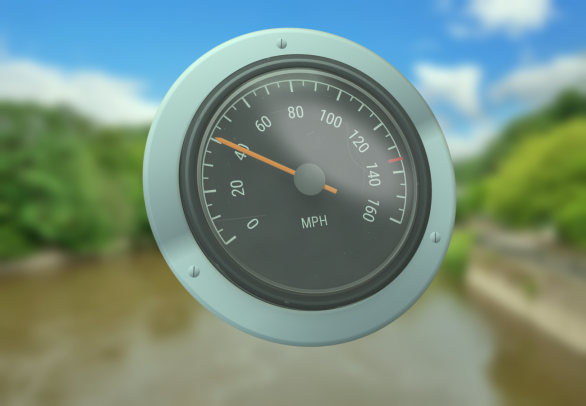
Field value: 40 mph
